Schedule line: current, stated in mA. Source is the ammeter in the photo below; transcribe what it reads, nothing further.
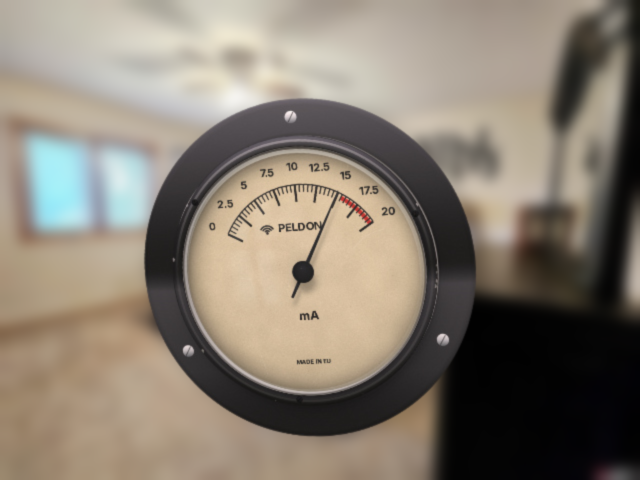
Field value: 15 mA
